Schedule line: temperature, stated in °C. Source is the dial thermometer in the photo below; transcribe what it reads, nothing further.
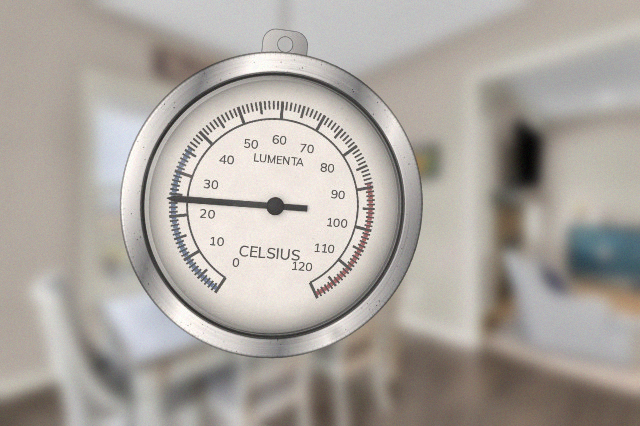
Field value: 24 °C
